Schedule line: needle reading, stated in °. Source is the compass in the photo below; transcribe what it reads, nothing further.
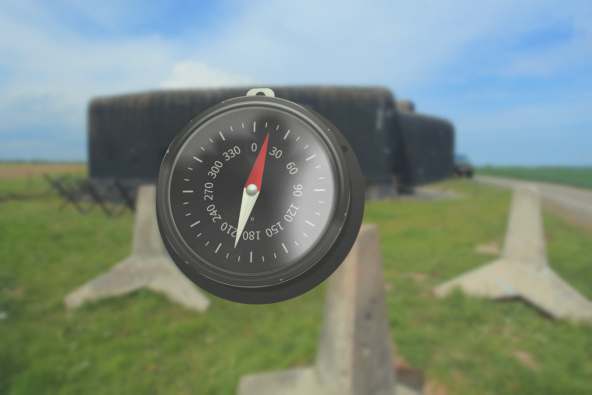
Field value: 15 °
